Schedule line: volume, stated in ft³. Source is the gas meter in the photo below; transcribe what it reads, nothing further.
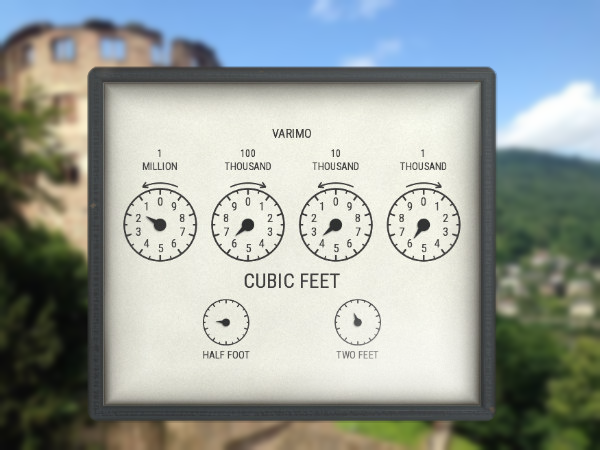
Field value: 163600 ft³
